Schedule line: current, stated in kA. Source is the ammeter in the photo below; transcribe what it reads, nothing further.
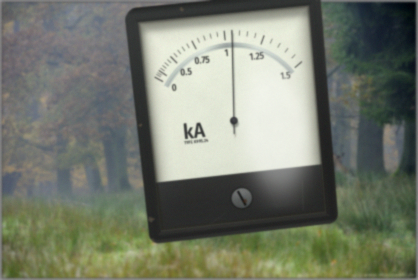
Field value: 1.05 kA
